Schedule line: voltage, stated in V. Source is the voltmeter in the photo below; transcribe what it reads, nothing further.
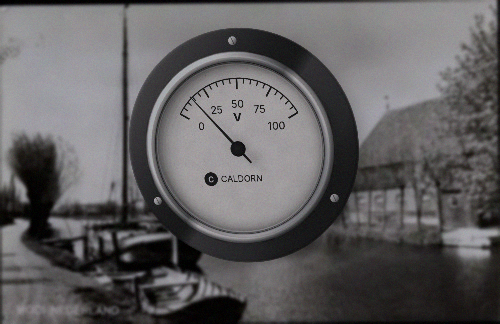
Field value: 15 V
